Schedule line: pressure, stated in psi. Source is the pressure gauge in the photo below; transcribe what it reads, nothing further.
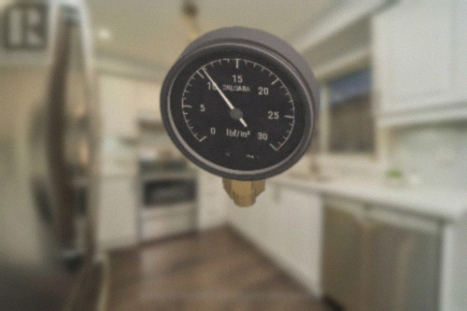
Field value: 11 psi
